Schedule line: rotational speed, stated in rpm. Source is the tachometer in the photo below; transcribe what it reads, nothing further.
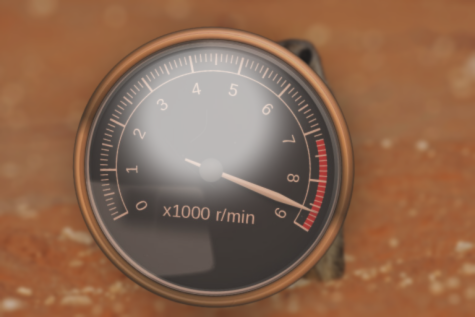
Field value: 8600 rpm
